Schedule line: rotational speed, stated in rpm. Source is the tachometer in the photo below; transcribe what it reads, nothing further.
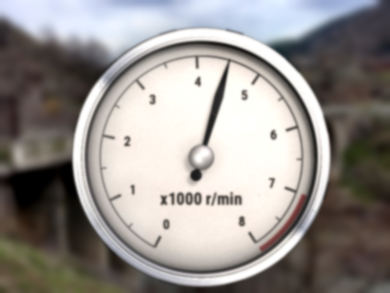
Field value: 4500 rpm
